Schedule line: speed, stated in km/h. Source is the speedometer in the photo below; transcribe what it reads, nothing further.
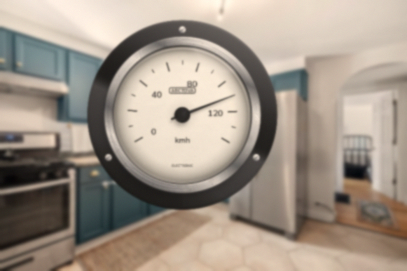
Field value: 110 km/h
